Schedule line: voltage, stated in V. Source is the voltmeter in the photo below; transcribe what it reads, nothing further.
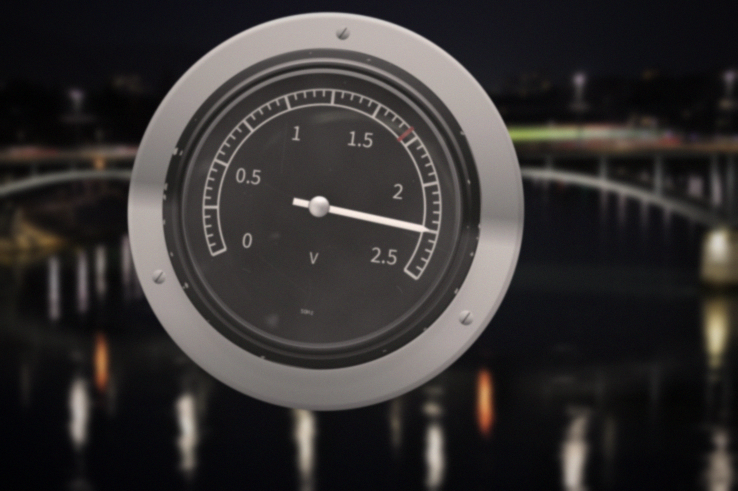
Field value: 2.25 V
